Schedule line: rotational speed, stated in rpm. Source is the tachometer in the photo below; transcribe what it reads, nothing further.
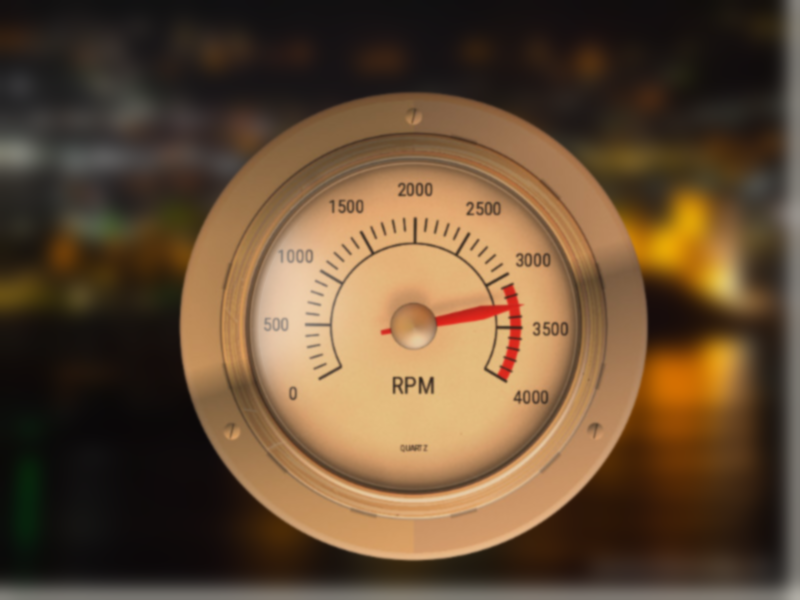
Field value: 3300 rpm
